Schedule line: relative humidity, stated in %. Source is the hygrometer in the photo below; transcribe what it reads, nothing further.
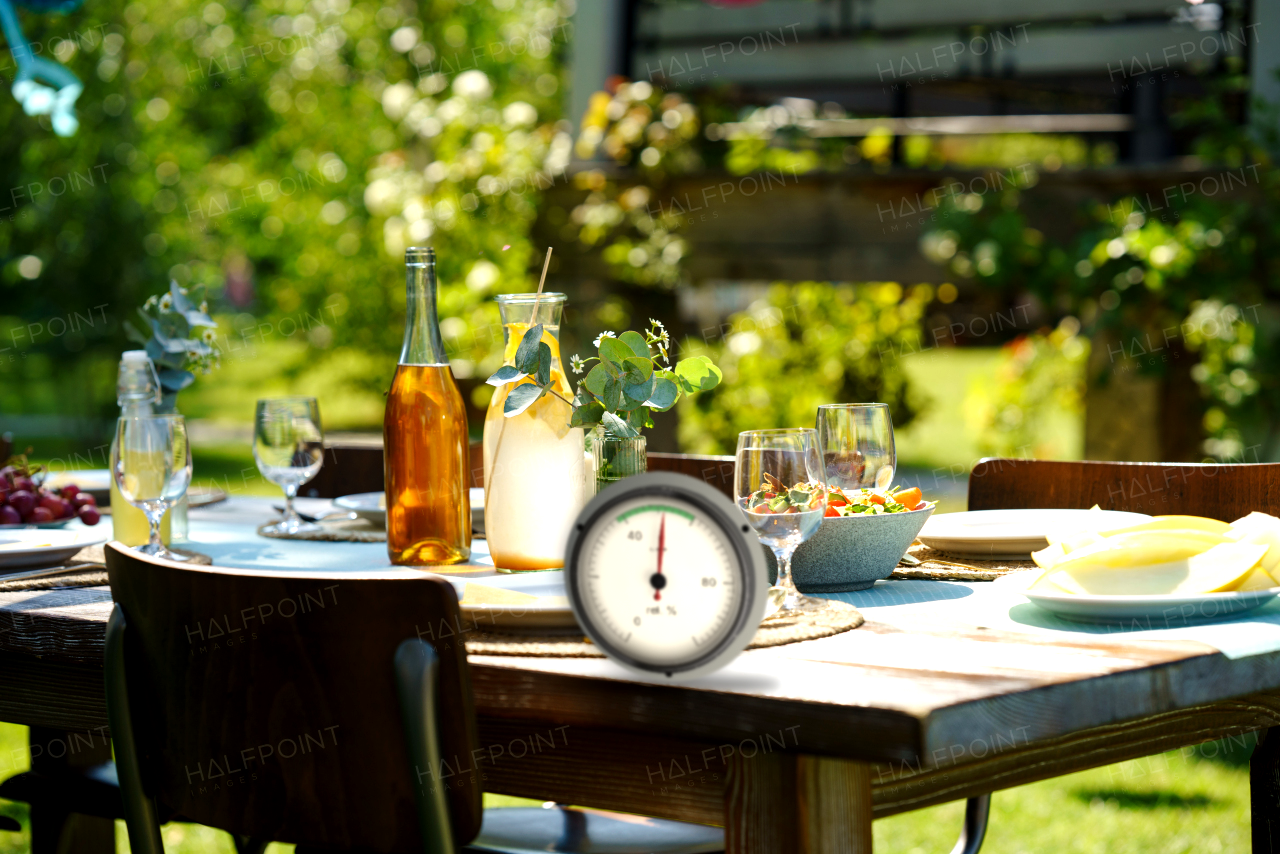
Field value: 52 %
